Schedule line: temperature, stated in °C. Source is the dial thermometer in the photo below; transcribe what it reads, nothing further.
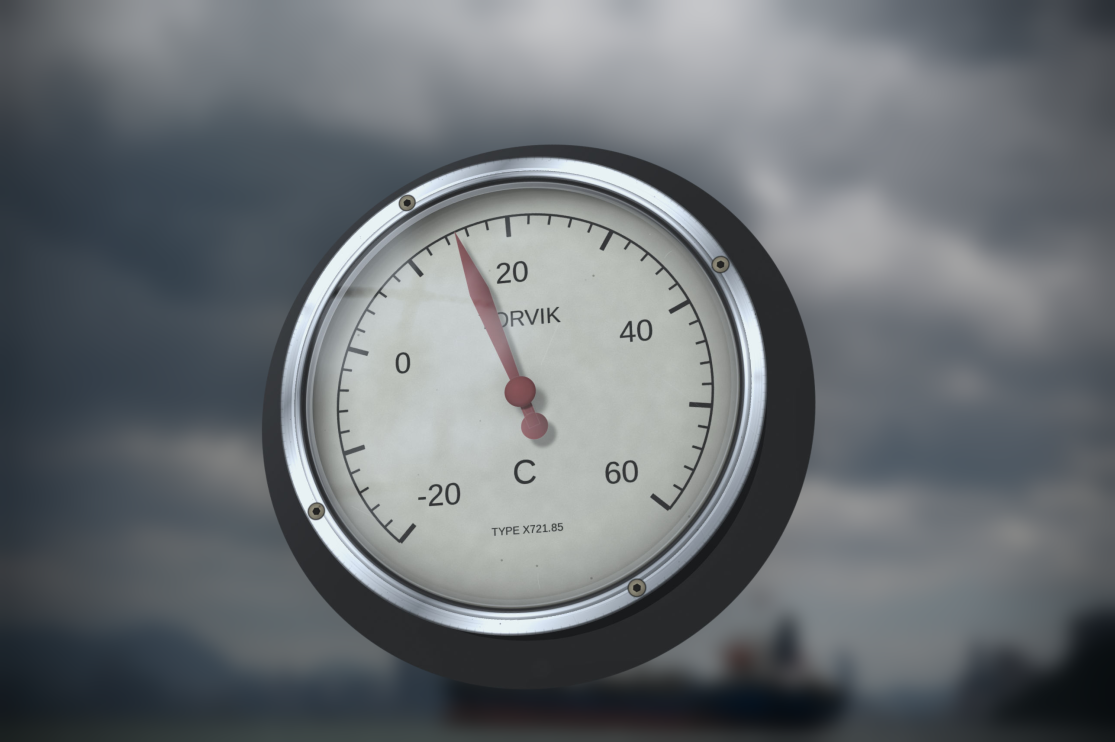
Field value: 15 °C
